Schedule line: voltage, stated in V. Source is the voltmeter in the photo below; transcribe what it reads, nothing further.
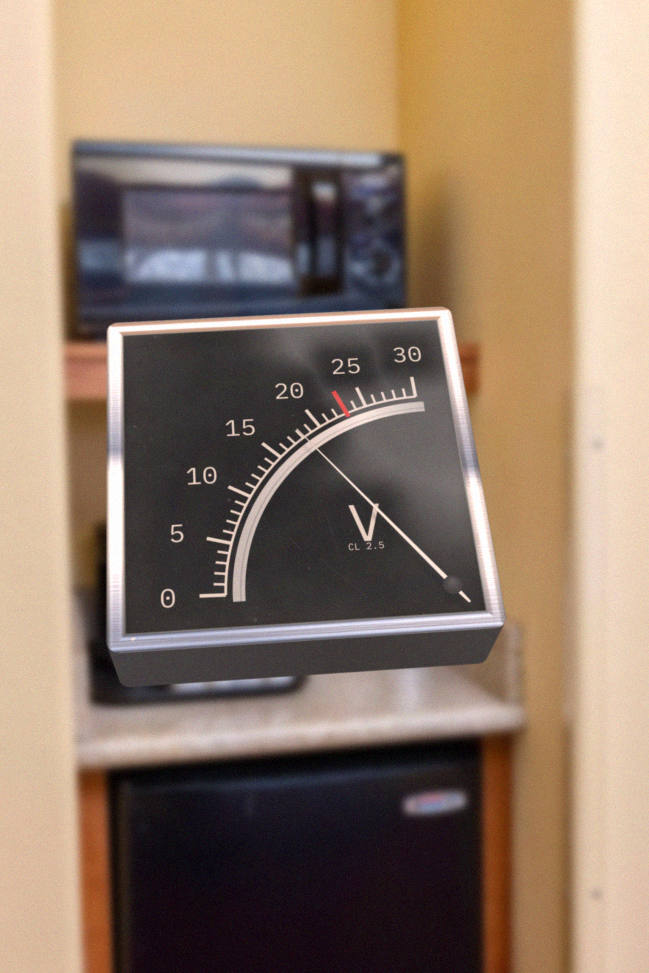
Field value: 18 V
